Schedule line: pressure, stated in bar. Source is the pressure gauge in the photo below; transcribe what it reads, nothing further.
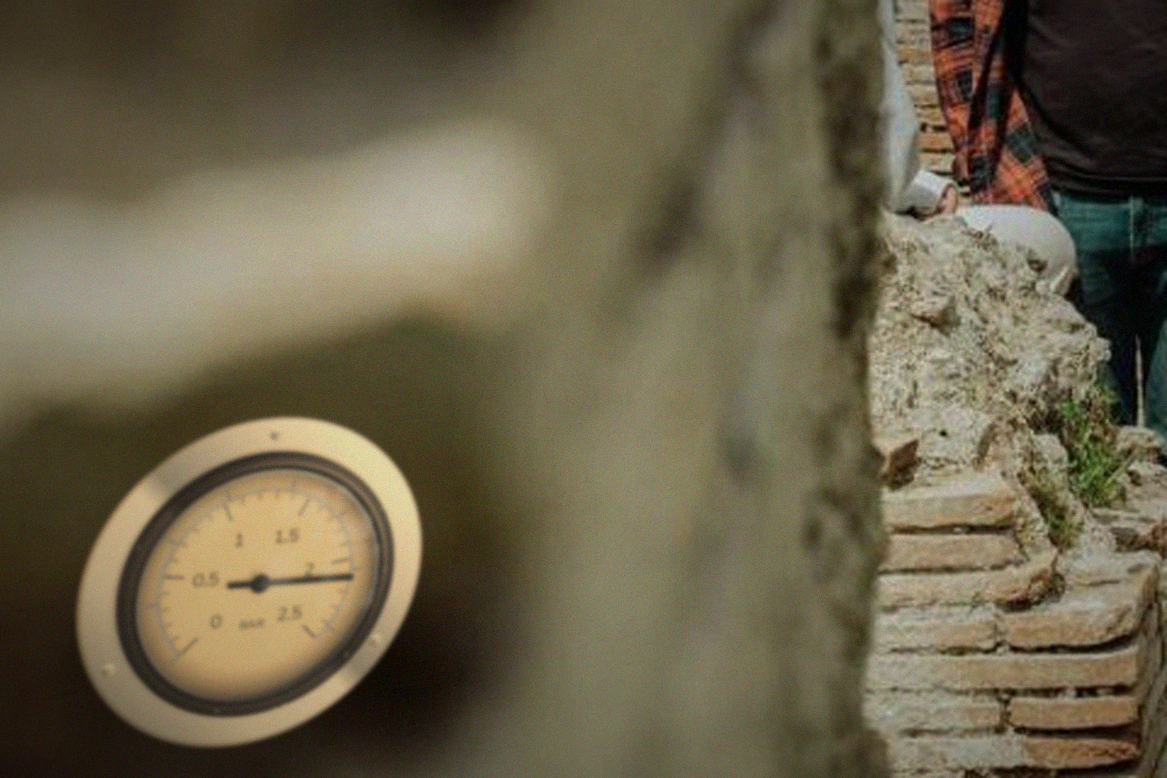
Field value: 2.1 bar
